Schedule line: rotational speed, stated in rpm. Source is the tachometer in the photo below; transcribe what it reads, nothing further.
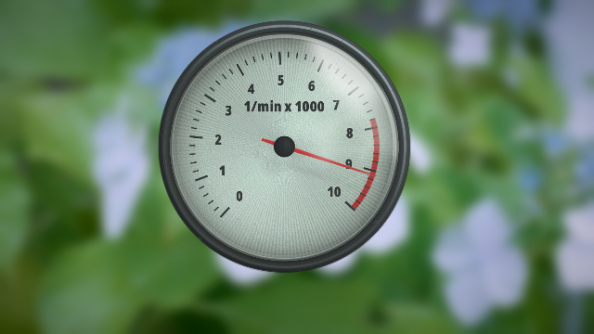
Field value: 9100 rpm
